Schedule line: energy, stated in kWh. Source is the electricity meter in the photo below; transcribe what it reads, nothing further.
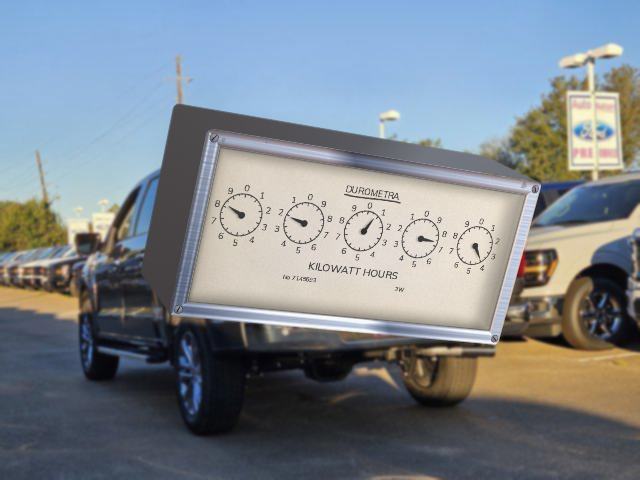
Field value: 82074 kWh
